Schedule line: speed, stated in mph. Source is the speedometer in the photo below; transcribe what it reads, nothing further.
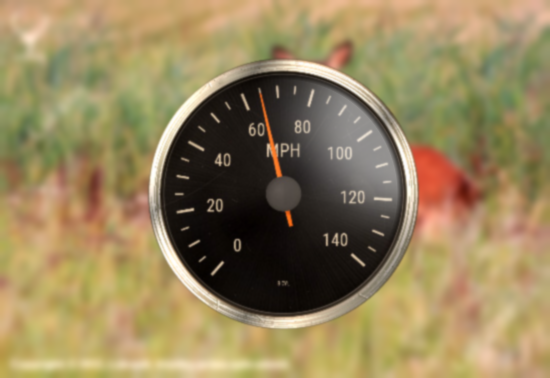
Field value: 65 mph
